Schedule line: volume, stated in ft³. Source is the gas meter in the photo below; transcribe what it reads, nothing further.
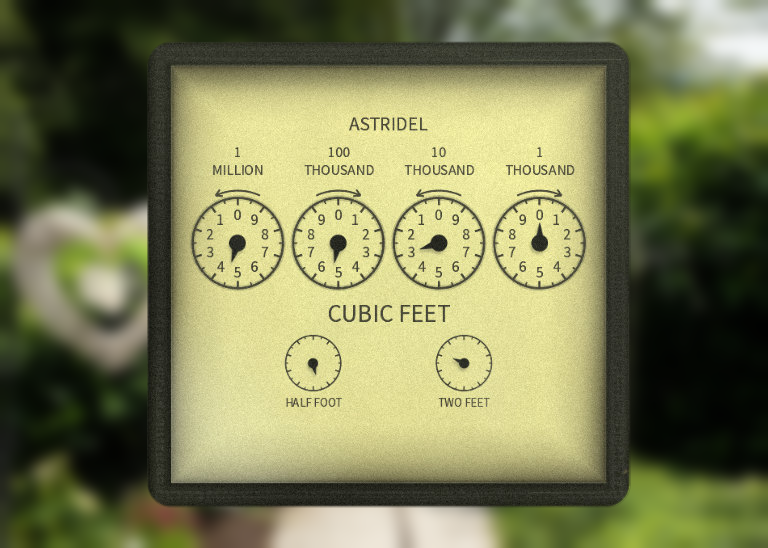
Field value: 453000 ft³
